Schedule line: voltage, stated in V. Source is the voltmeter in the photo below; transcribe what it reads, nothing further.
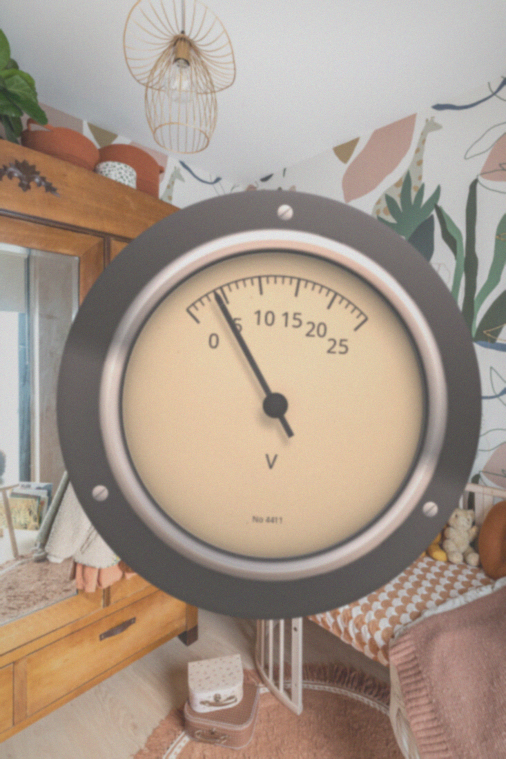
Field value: 4 V
